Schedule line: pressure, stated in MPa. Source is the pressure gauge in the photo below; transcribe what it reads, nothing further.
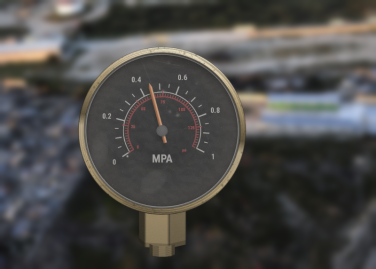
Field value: 0.45 MPa
